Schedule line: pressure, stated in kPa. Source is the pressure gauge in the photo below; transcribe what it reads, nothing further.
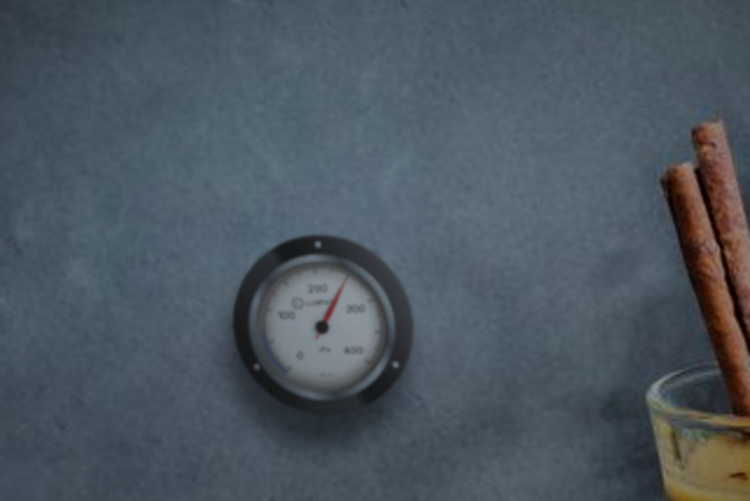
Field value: 250 kPa
